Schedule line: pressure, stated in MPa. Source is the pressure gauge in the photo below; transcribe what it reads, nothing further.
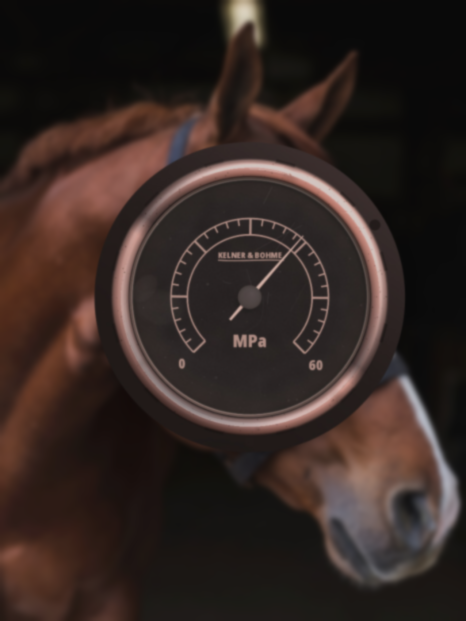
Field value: 39 MPa
